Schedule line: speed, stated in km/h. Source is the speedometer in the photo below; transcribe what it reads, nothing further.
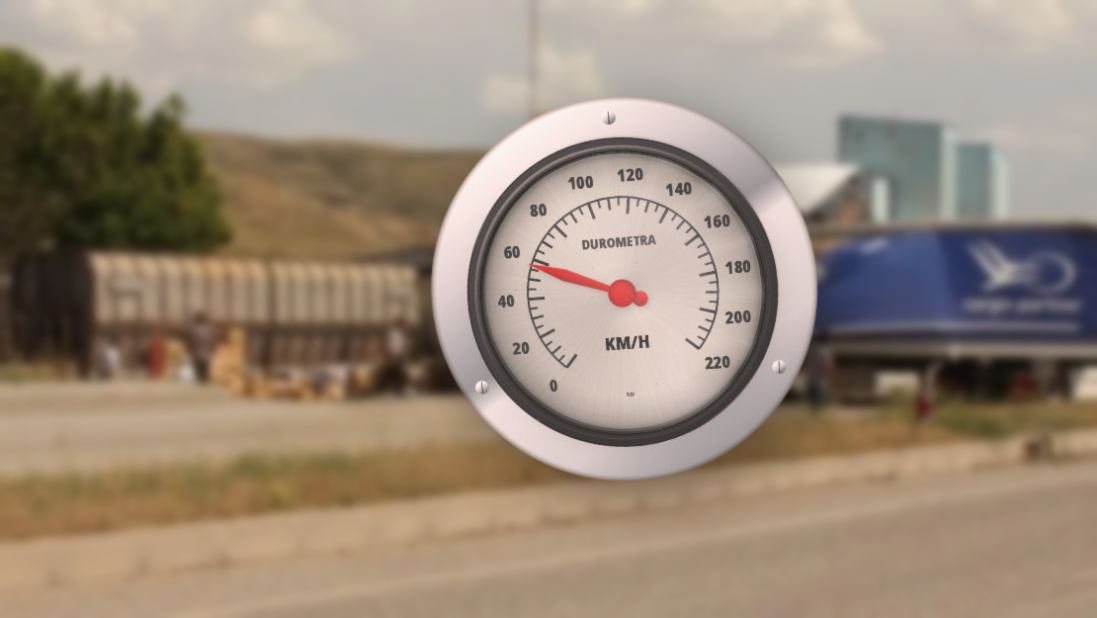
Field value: 57.5 km/h
